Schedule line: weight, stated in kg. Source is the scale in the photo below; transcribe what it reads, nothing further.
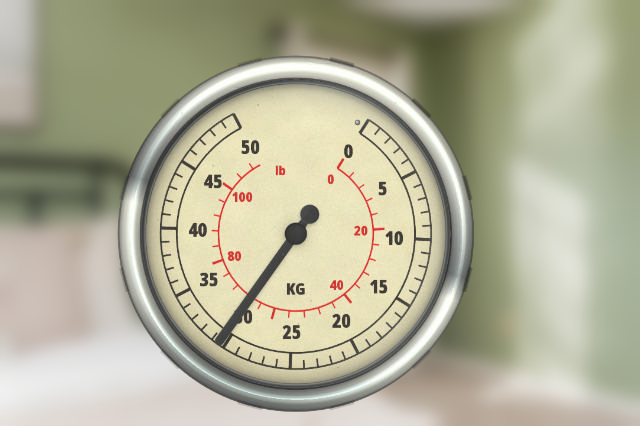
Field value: 30.5 kg
